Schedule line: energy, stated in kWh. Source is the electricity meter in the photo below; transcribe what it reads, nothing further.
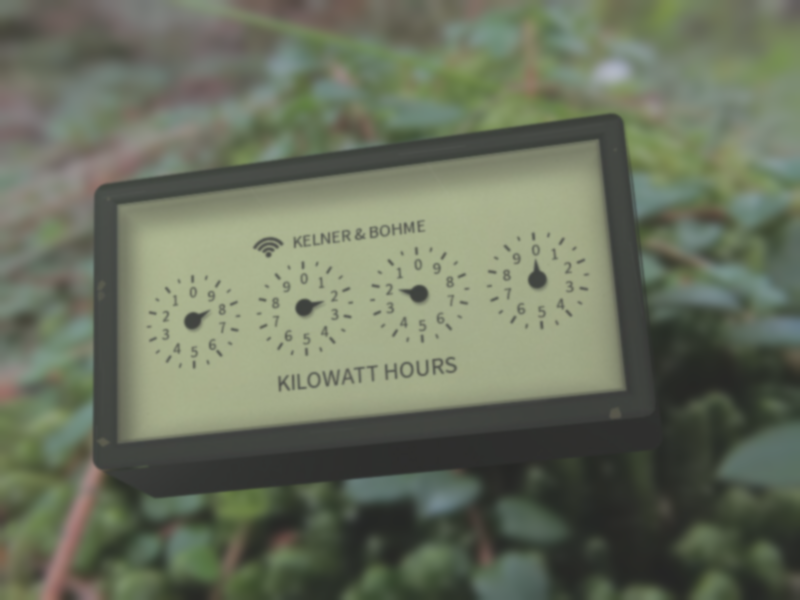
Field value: 8220 kWh
